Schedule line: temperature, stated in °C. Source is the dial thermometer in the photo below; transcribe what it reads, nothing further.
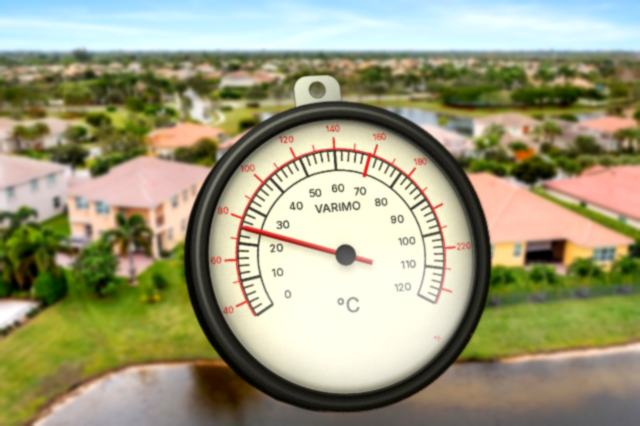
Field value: 24 °C
